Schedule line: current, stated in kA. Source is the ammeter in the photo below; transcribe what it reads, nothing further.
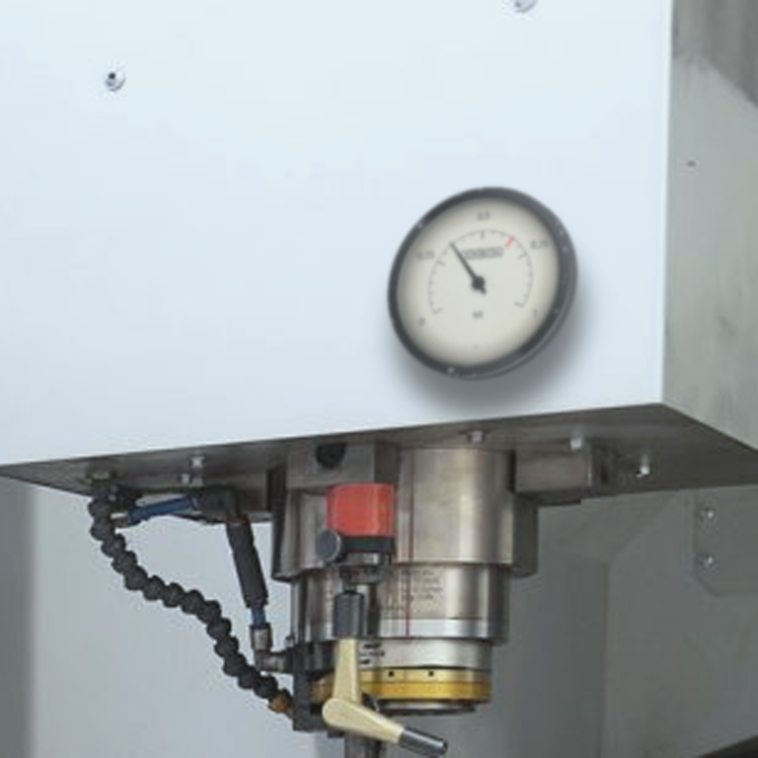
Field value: 0.35 kA
